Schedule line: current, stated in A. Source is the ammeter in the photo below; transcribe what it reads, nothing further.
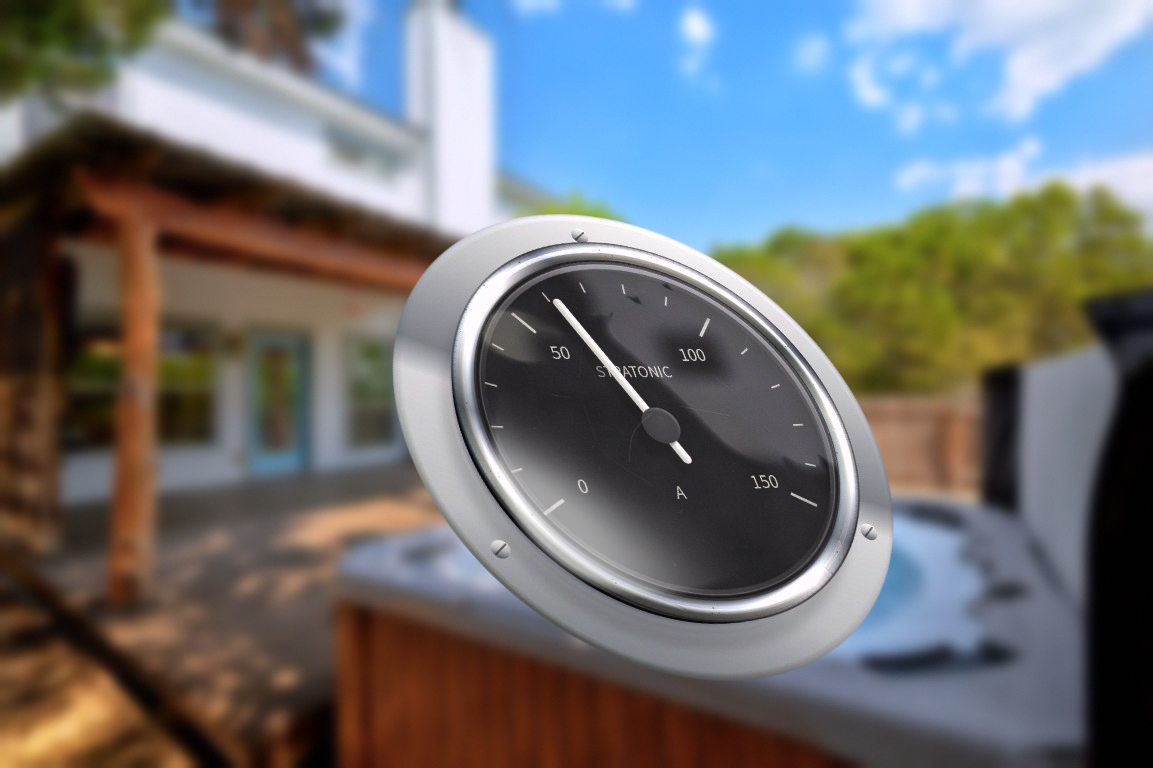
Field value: 60 A
